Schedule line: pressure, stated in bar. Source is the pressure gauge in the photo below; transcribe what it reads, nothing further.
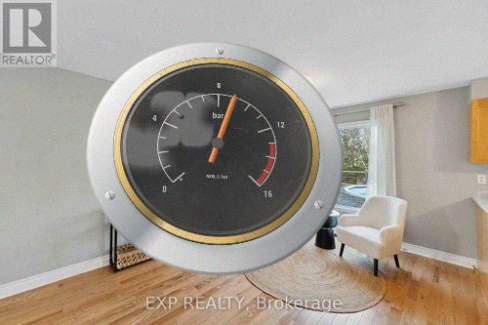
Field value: 9 bar
